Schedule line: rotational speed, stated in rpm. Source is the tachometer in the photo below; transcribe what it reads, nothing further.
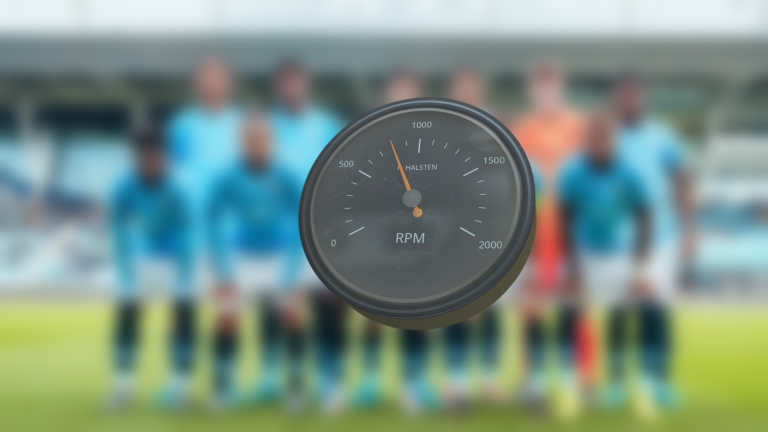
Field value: 800 rpm
